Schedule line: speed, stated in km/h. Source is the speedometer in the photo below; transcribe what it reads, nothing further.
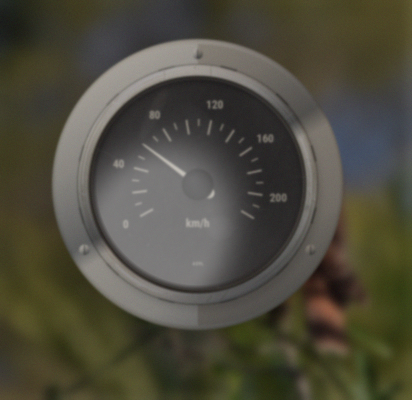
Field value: 60 km/h
